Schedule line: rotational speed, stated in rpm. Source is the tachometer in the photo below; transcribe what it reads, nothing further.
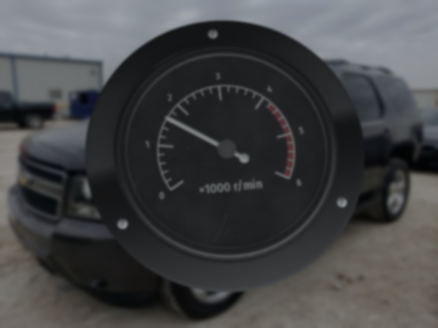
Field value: 1600 rpm
